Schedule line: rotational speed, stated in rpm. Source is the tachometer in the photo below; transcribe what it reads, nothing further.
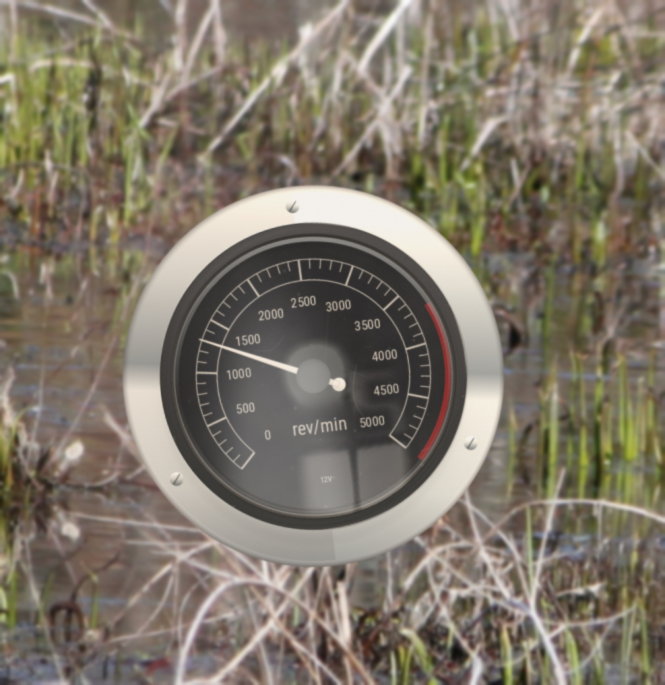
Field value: 1300 rpm
